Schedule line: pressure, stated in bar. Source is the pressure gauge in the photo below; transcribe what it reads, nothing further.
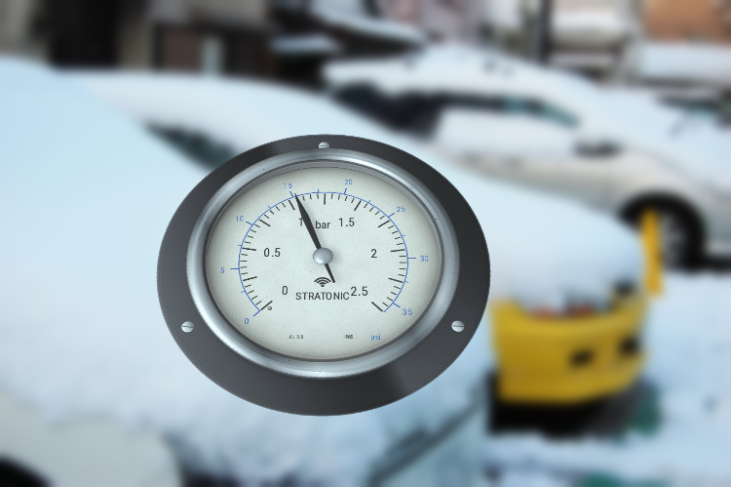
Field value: 1.05 bar
